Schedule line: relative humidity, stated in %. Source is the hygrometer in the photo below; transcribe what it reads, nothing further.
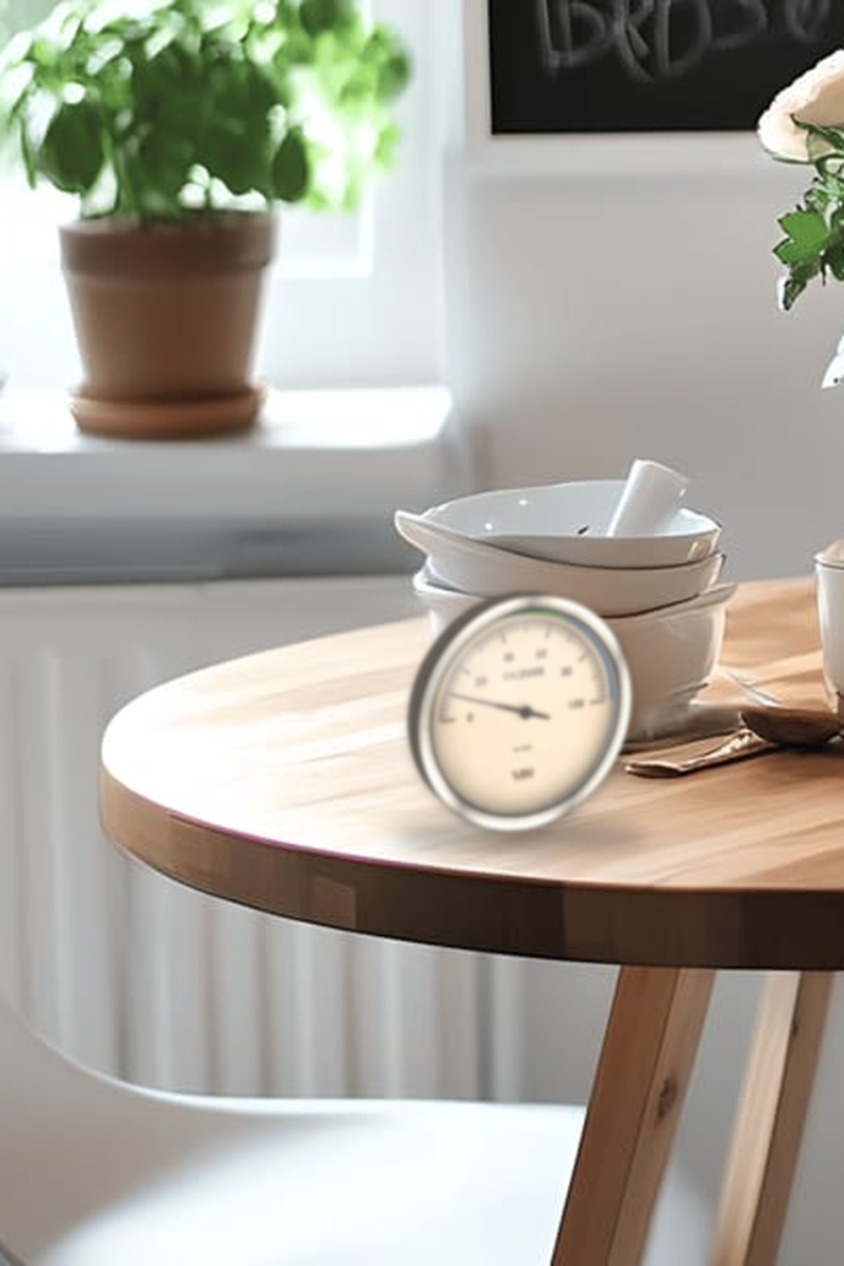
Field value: 10 %
